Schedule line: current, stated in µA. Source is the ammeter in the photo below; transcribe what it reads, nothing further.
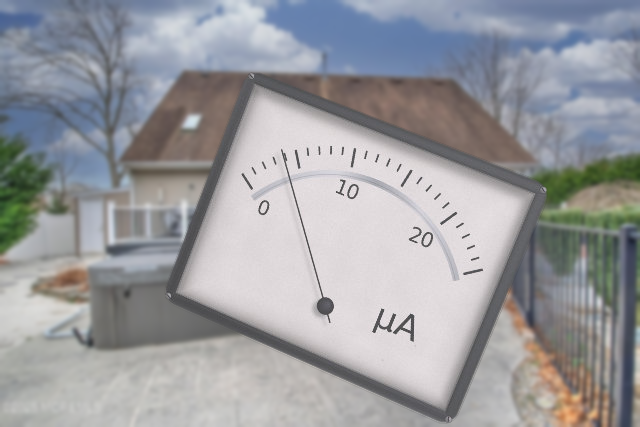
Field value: 4 µA
